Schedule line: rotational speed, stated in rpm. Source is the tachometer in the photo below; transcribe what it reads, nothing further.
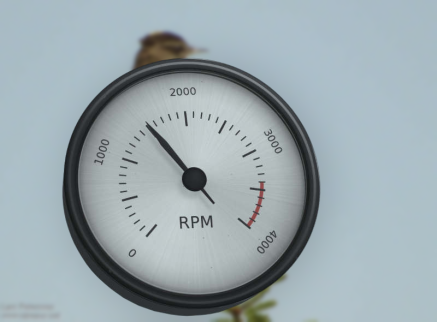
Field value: 1500 rpm
